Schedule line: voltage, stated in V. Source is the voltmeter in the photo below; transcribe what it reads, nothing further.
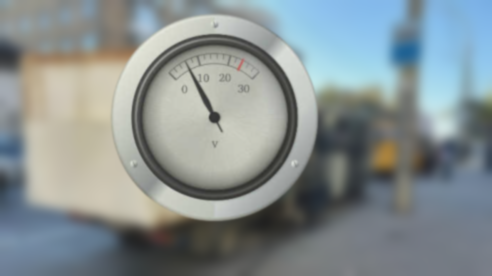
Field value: 6 V
